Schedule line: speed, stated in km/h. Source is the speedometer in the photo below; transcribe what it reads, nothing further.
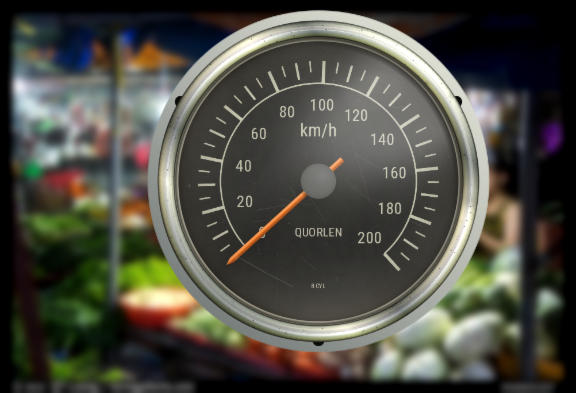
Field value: 0 km/h
